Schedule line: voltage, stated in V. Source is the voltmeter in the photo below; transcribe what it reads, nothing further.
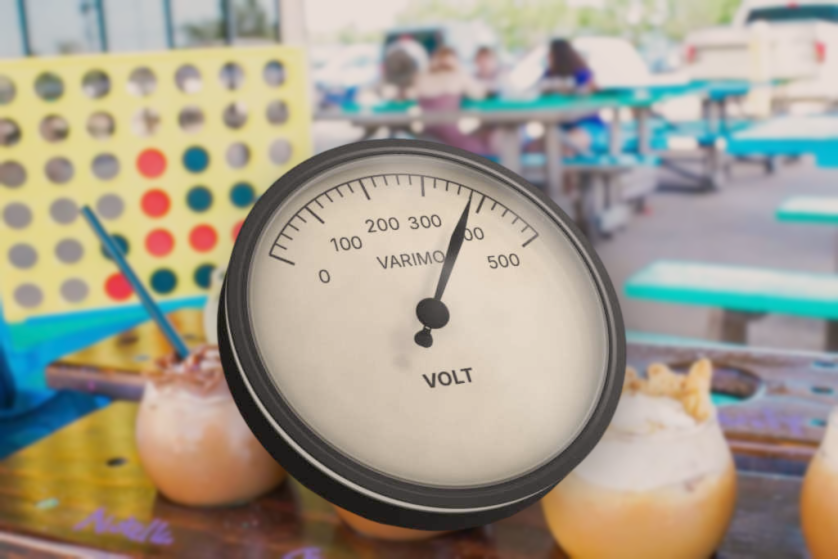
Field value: 380 V
